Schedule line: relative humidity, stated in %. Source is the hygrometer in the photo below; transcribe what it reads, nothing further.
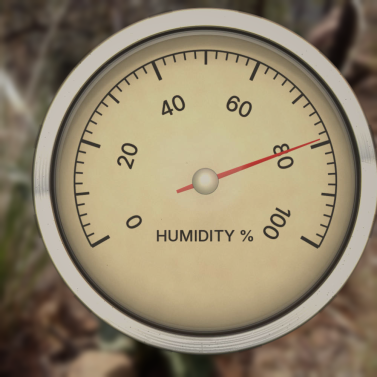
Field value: 79 %
